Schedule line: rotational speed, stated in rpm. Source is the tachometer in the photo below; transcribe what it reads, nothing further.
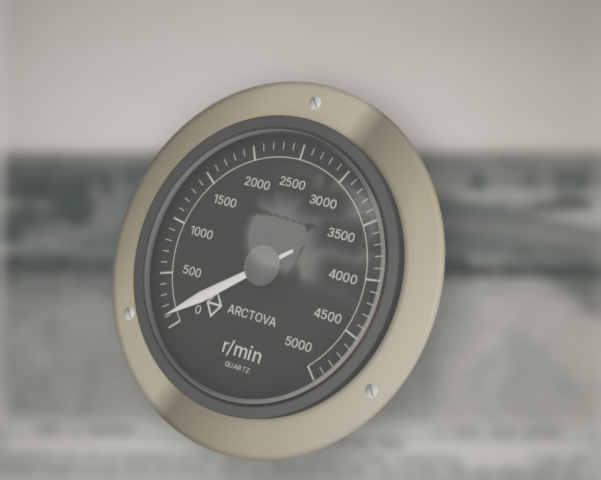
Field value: 100 rpm
